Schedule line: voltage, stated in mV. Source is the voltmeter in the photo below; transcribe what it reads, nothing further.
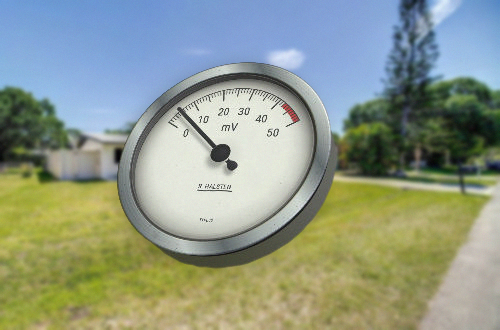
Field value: 5 mV
